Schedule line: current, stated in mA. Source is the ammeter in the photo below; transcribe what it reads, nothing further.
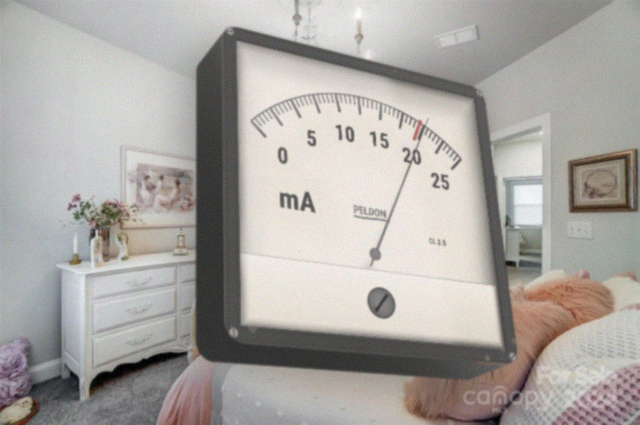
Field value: 20 mA
